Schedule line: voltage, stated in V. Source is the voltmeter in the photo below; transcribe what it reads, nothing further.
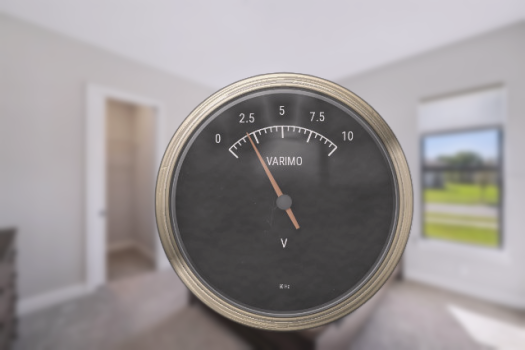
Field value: 2 V
